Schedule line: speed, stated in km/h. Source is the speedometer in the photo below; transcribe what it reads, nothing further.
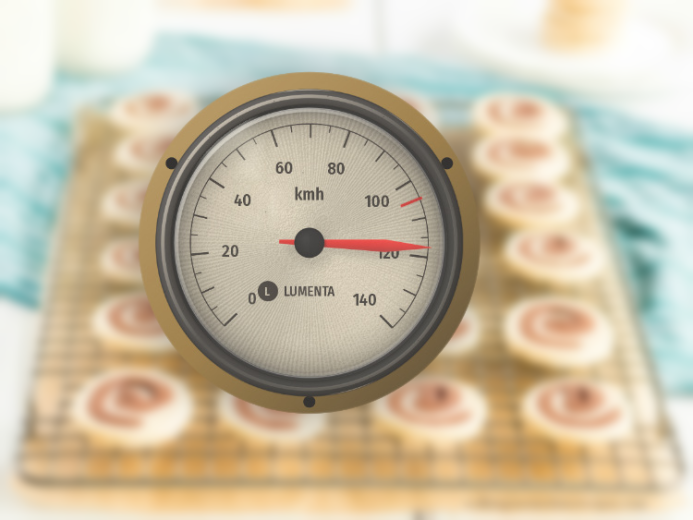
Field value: 117.5 km/h
